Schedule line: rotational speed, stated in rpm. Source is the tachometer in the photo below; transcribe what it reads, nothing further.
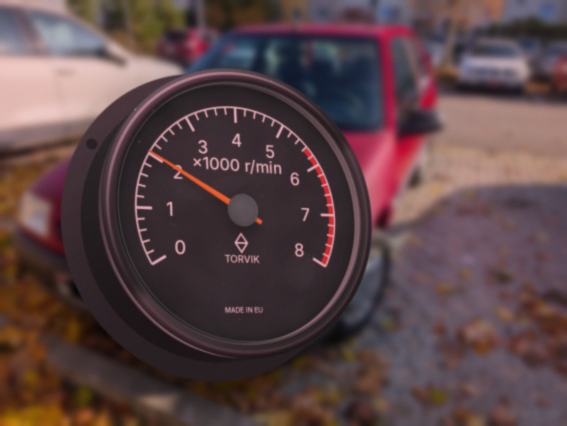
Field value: 2000 rpm
